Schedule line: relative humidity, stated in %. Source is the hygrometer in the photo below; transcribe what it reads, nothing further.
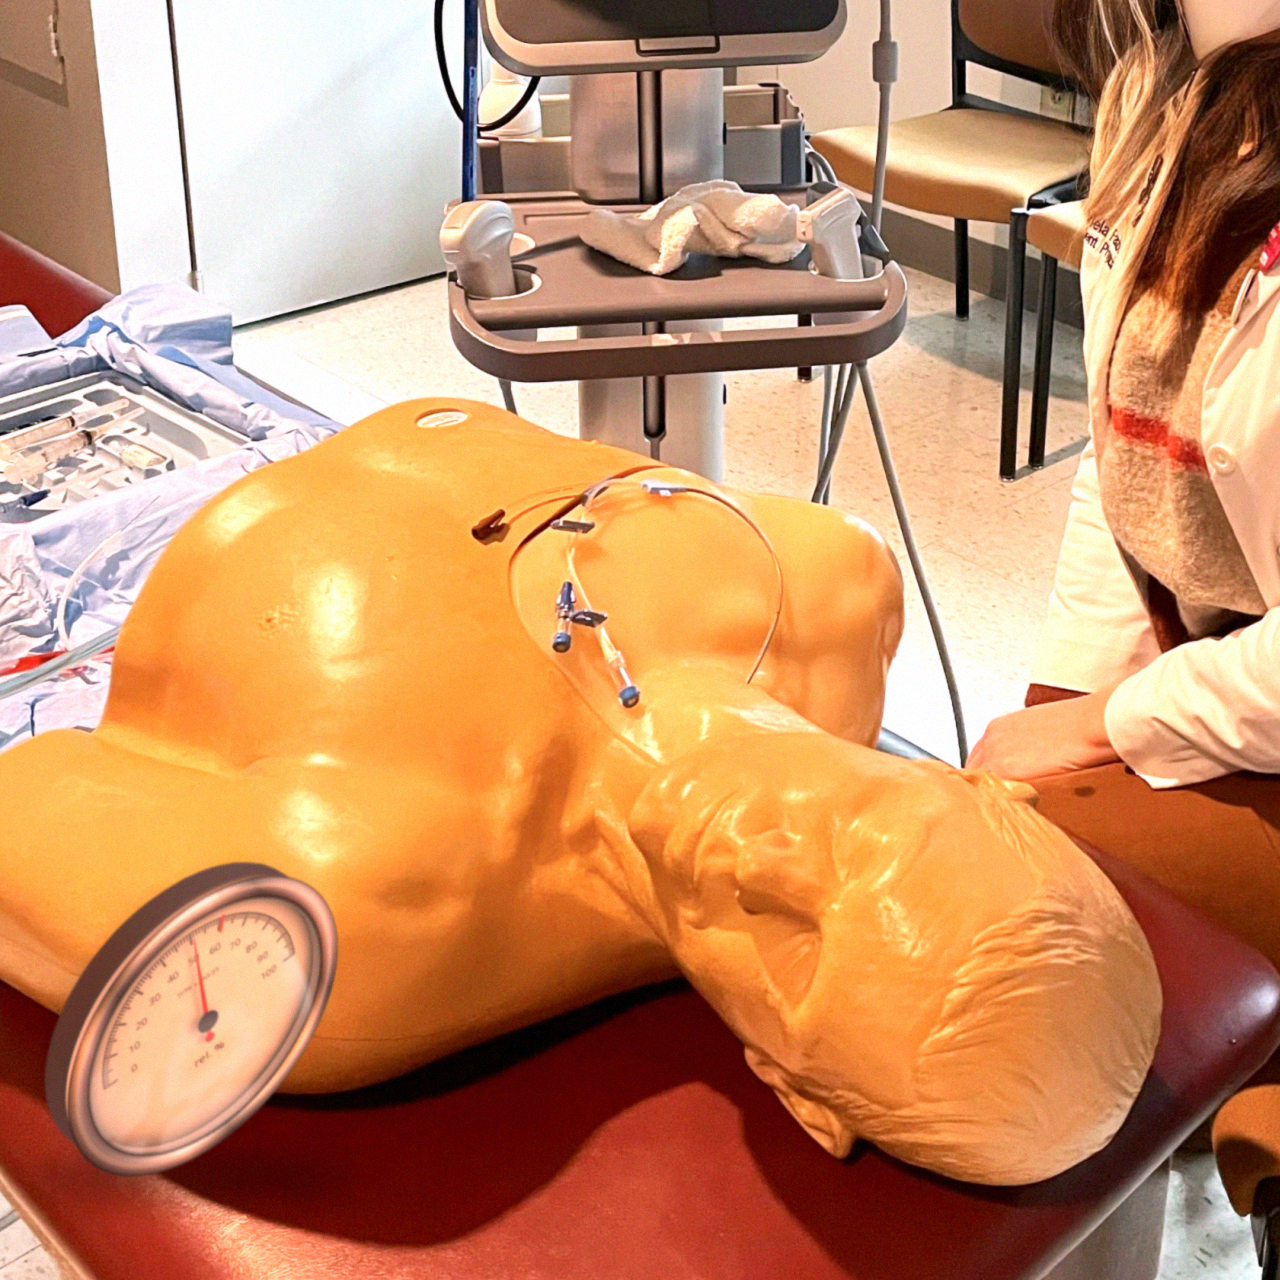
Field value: 50 %
